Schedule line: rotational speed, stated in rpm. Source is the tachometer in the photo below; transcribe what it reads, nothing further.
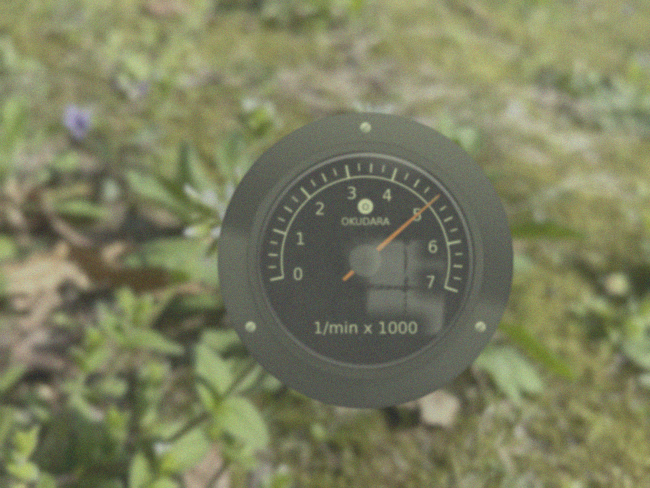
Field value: 5000 rpm
